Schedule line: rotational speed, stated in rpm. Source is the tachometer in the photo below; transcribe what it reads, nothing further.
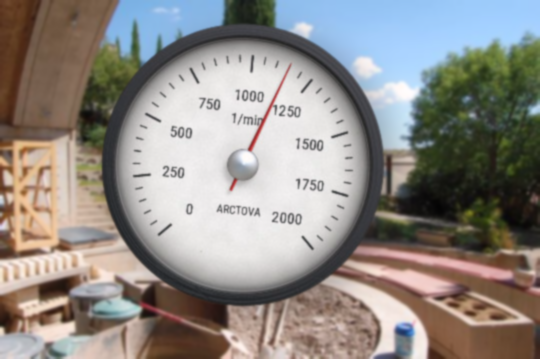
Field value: 1150 rpm
